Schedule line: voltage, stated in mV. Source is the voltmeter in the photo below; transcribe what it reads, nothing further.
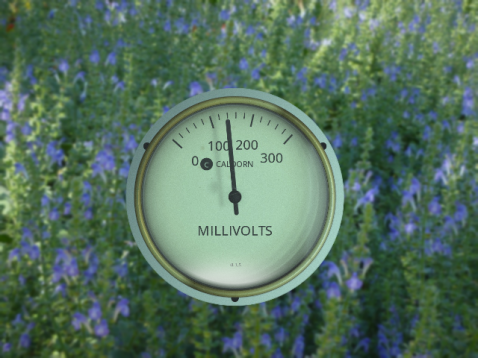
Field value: 140 mV
